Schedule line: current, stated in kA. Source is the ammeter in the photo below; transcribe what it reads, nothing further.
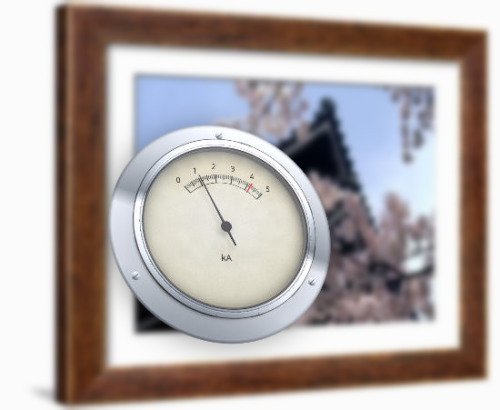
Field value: 1 kA
